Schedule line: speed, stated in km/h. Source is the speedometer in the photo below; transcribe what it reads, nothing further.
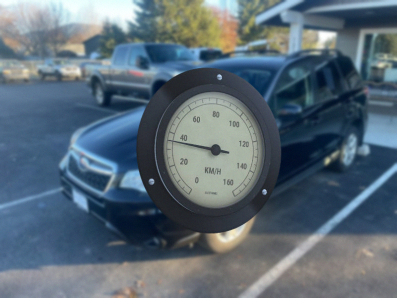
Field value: 35 km/h
